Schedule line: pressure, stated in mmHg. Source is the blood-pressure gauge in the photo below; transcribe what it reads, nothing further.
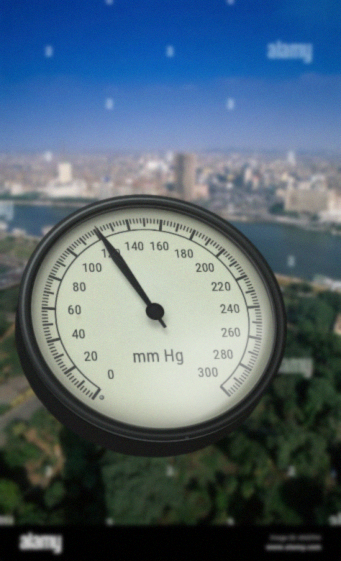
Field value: 120 mmHg
